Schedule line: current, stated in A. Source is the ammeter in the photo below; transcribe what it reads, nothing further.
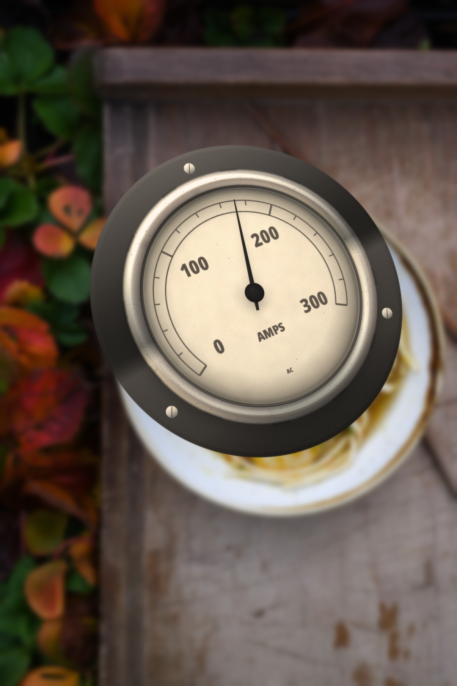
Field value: 170 A
